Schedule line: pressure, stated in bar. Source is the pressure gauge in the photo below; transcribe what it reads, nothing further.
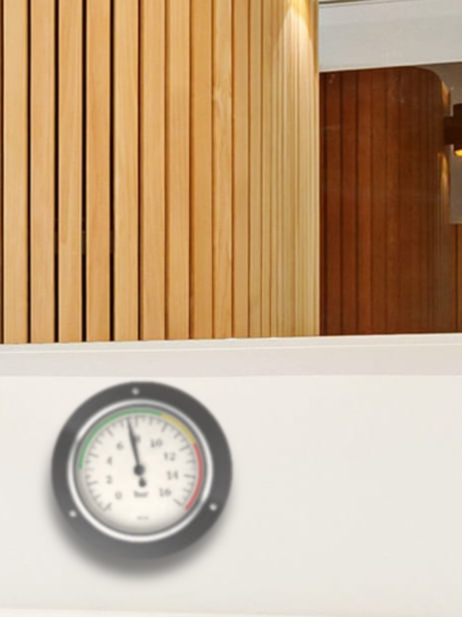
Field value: 7.5 bar
